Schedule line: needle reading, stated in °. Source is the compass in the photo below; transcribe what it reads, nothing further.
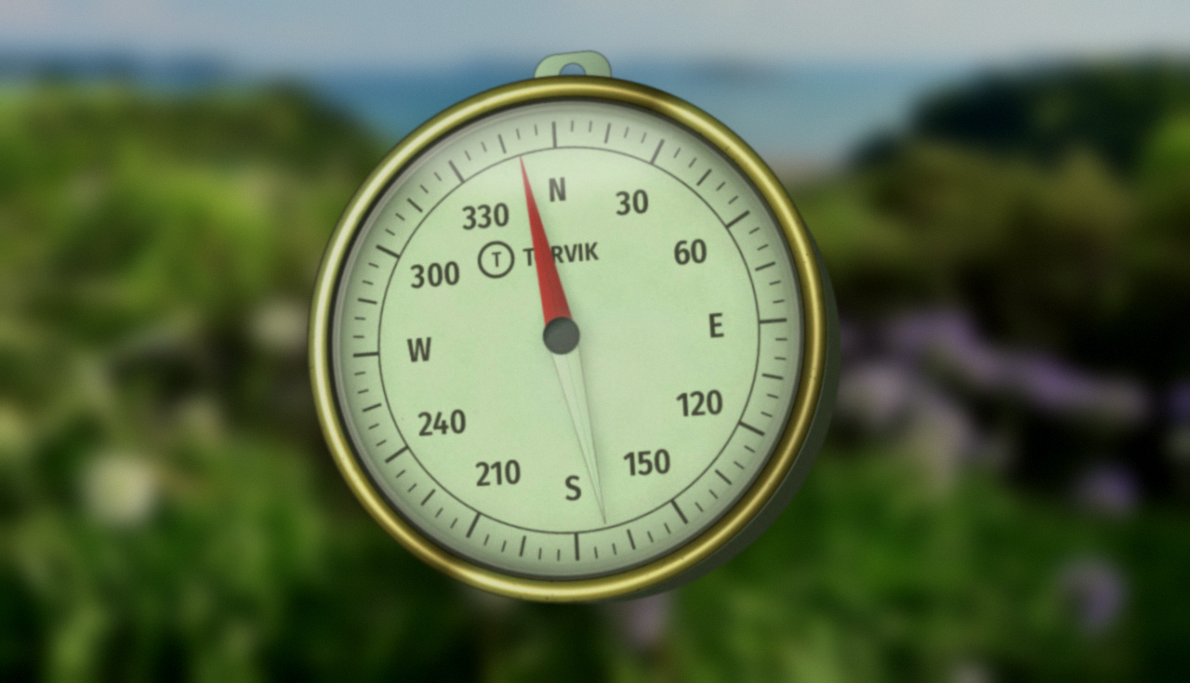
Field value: 350 °
